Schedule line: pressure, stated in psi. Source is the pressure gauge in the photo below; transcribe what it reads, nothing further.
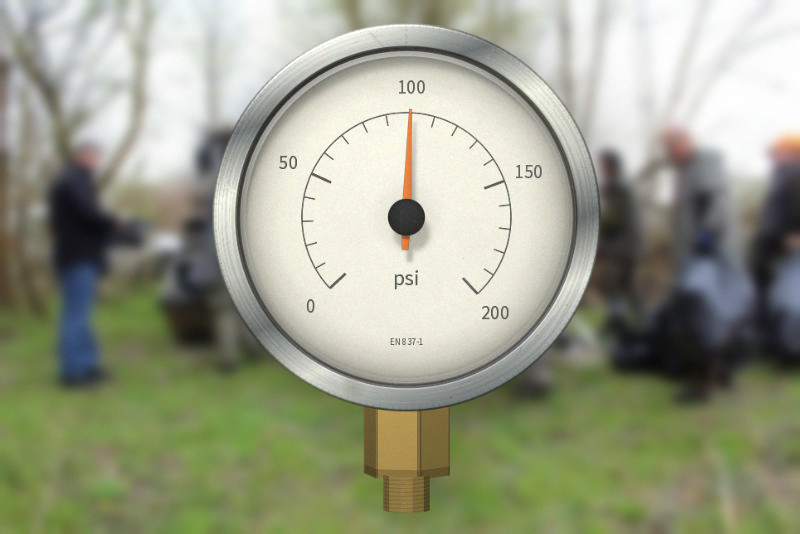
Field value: 100 psi
